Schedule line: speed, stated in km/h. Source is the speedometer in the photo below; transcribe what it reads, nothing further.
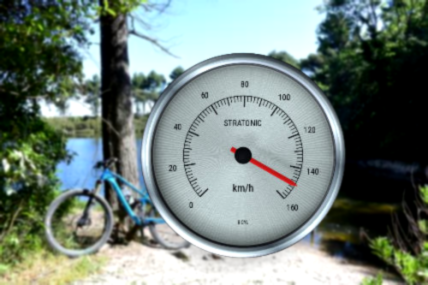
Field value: 150 km/h
